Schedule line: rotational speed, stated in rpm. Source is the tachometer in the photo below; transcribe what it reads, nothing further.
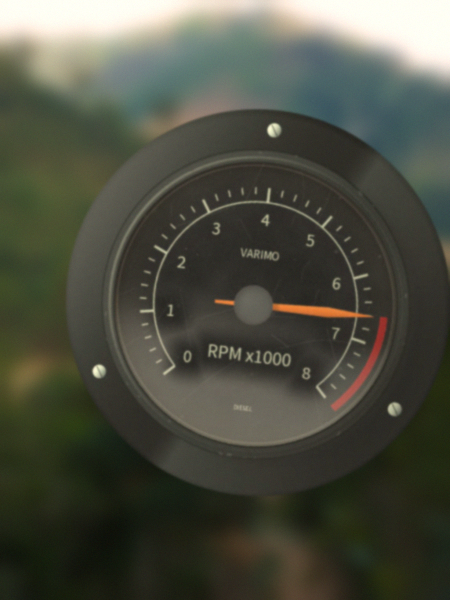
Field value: 6600 rpm
